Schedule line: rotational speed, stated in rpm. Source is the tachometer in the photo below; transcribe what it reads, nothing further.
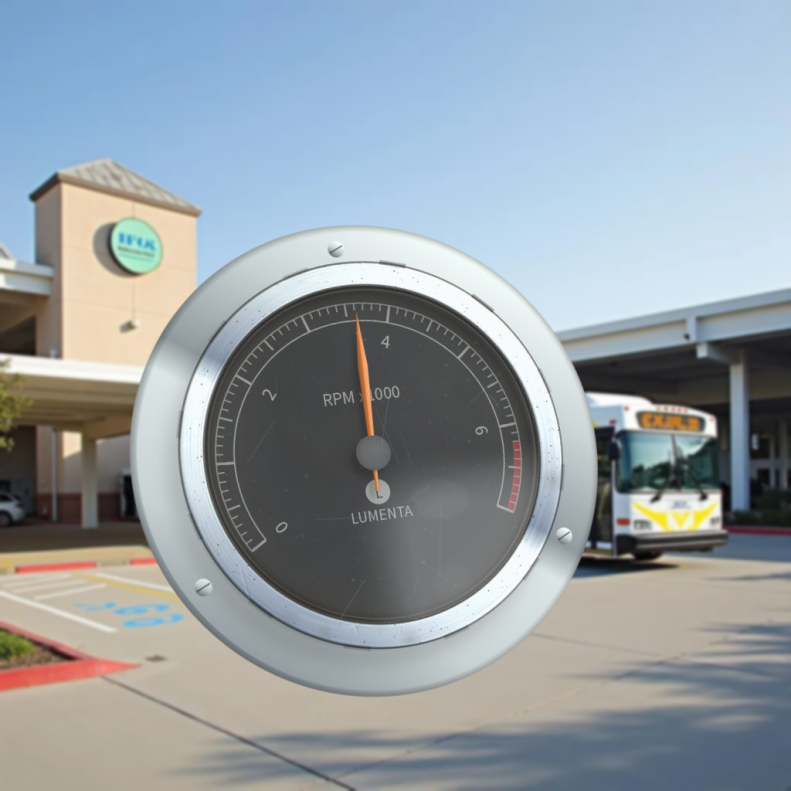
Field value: 3600 rpm
